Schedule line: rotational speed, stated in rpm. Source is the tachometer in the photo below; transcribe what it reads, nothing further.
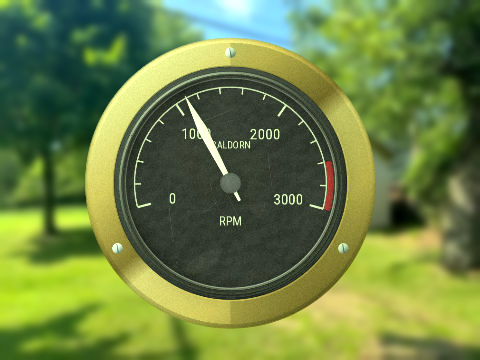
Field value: 1100 rpm
